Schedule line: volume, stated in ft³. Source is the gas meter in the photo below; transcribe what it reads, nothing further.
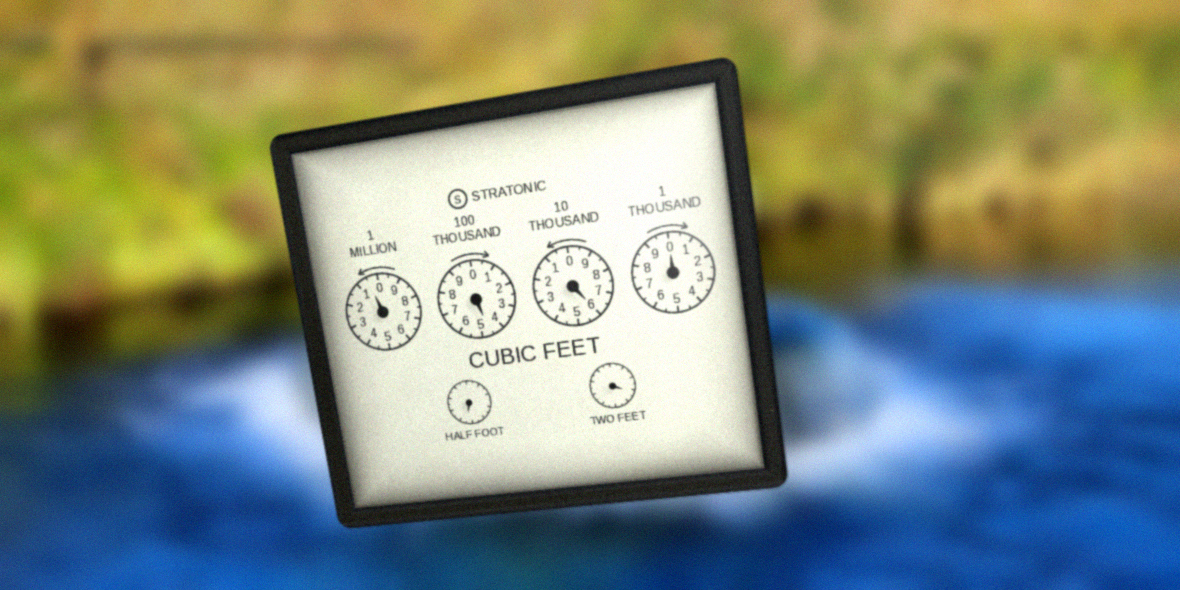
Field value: 46000 ft³
